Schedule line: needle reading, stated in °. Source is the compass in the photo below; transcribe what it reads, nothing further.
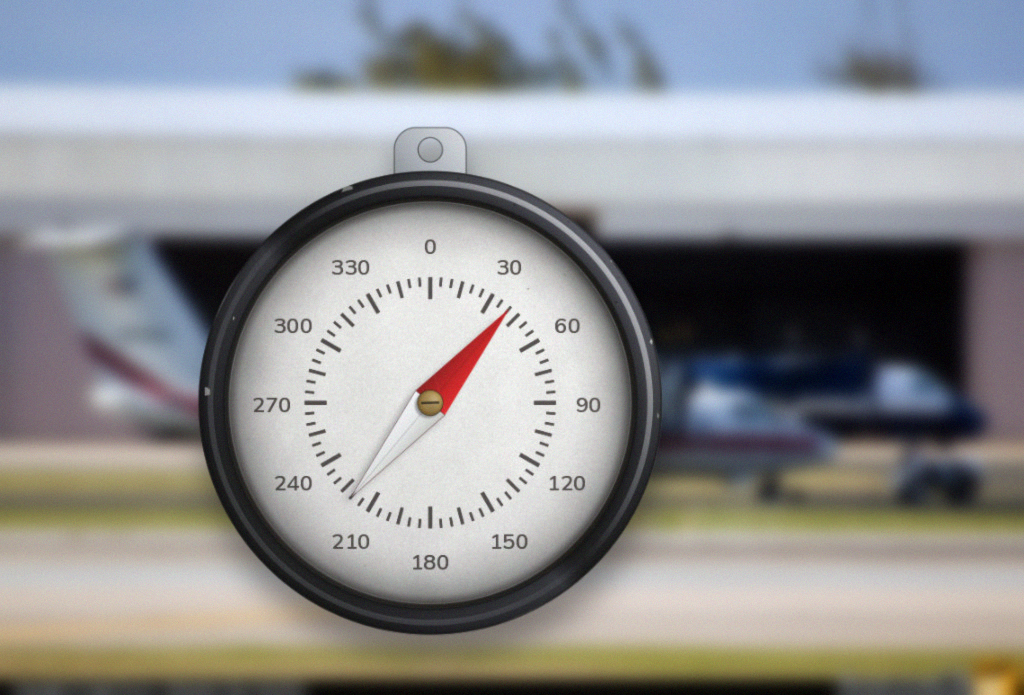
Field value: 40 °
